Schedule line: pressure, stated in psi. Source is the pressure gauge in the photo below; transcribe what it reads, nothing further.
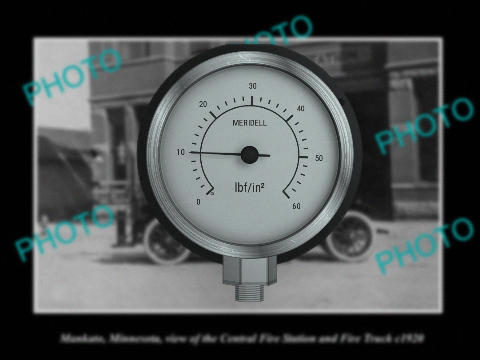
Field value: 10 psi
